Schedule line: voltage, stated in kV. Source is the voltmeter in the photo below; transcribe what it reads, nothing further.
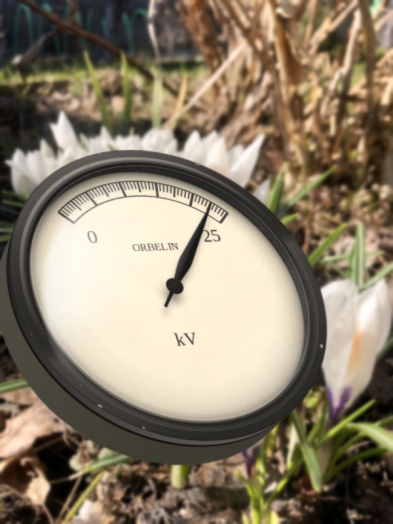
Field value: 22.5 kV
